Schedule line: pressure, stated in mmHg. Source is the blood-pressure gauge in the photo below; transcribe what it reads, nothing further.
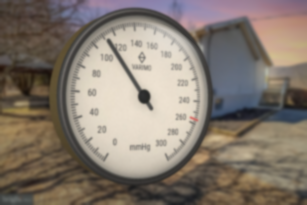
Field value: 110 mmHg
